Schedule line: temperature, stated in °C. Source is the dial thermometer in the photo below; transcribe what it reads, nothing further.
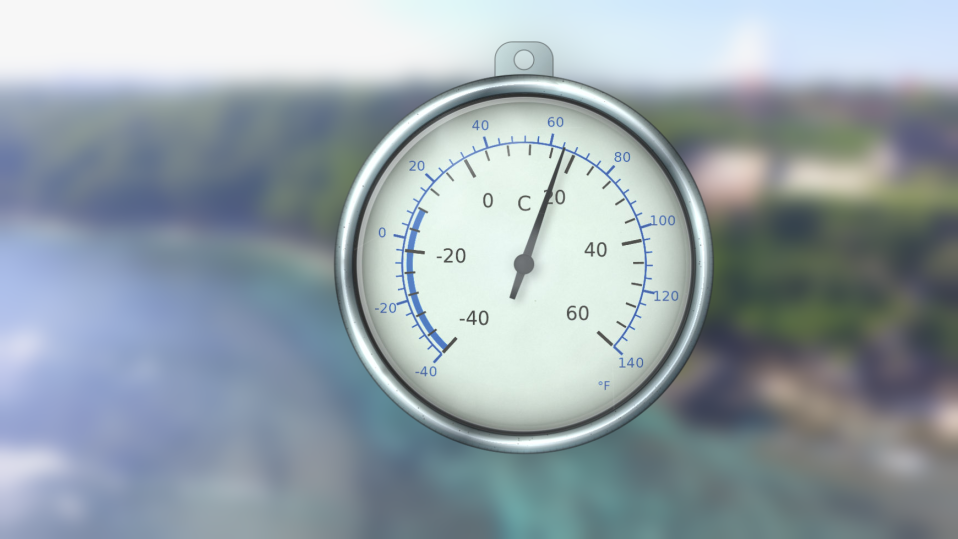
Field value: 18 °C
